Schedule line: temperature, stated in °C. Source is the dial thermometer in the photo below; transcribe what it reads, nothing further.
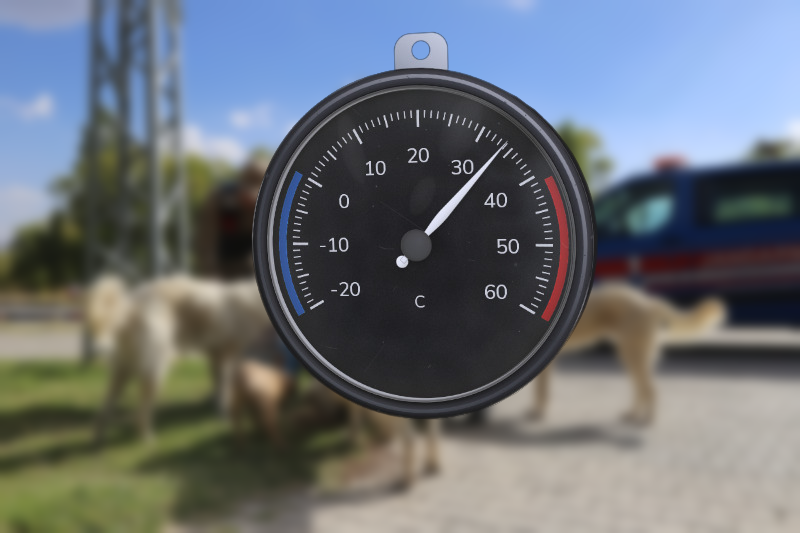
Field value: 34 °C
